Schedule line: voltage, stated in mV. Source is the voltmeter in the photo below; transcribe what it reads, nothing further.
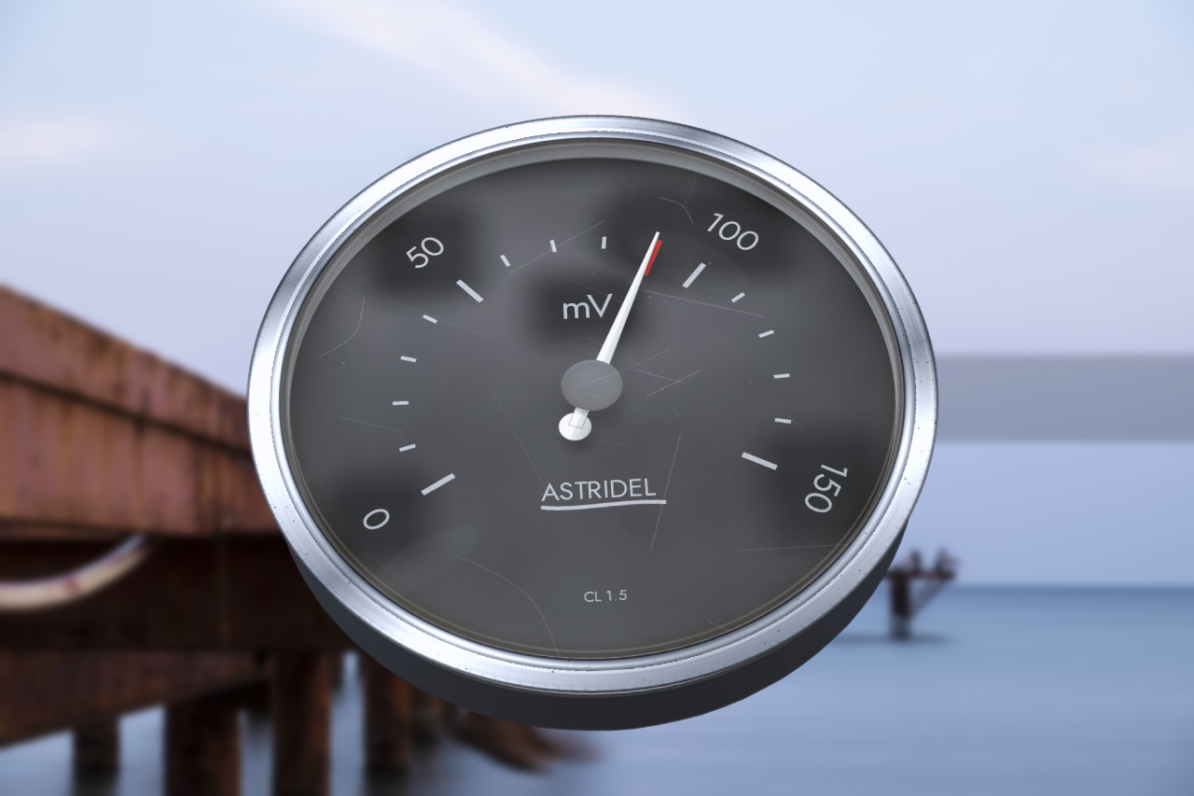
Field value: 90 mV
